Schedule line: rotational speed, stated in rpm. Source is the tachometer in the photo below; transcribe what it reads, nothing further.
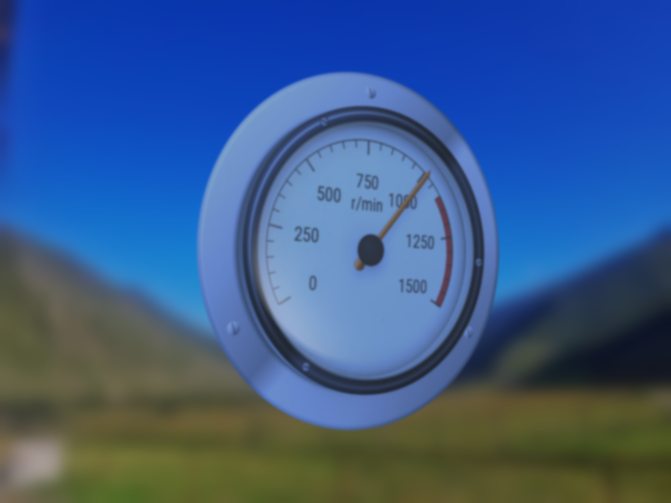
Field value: 1000 rpm
